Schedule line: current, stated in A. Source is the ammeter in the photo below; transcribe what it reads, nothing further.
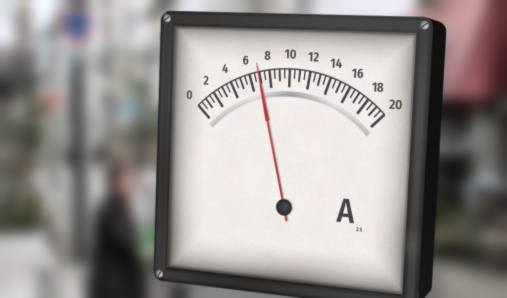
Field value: 7 A
